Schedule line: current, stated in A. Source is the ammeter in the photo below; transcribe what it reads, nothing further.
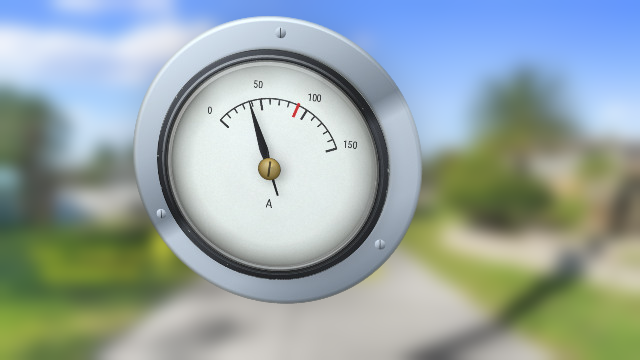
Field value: 40 A
